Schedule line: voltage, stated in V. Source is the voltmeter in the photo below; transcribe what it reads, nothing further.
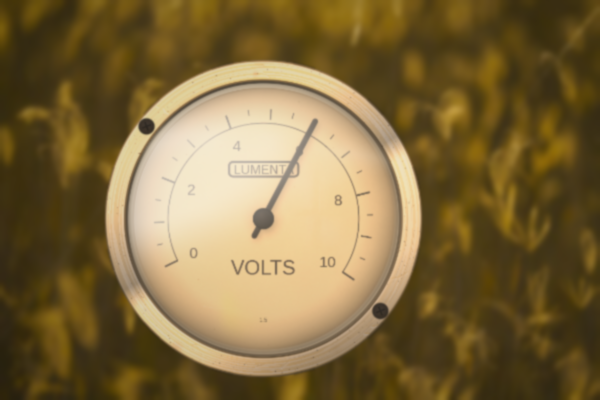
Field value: 6 V
